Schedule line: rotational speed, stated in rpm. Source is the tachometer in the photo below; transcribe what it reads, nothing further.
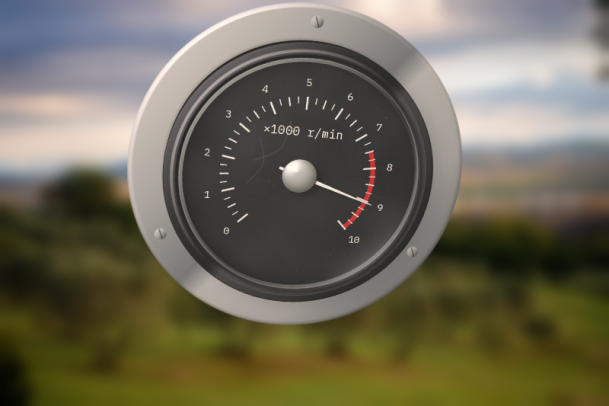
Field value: 9000 rpm
